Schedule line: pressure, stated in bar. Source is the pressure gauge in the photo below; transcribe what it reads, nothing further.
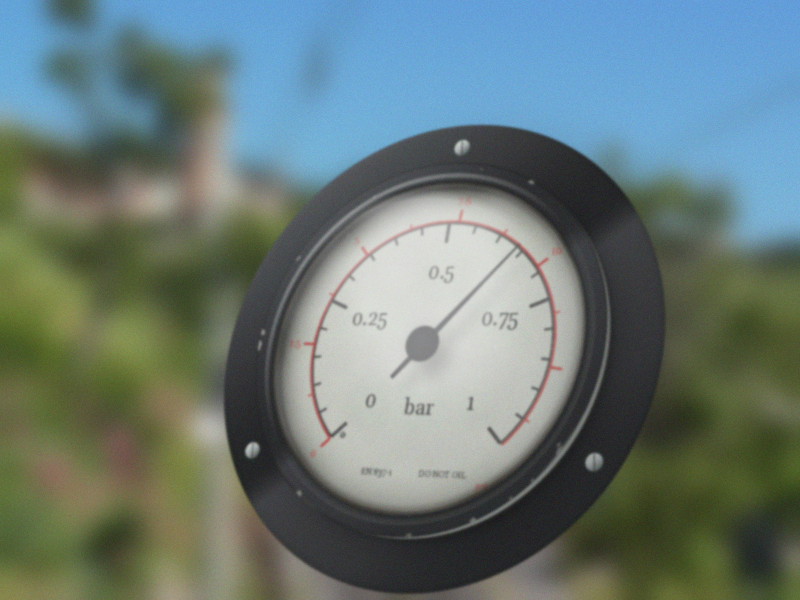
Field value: 0.65 bar
